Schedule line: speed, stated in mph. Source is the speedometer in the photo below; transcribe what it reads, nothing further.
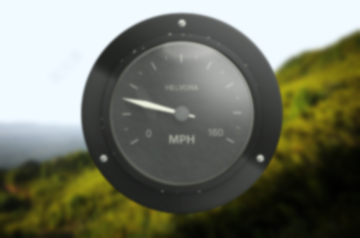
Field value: 30 mph
